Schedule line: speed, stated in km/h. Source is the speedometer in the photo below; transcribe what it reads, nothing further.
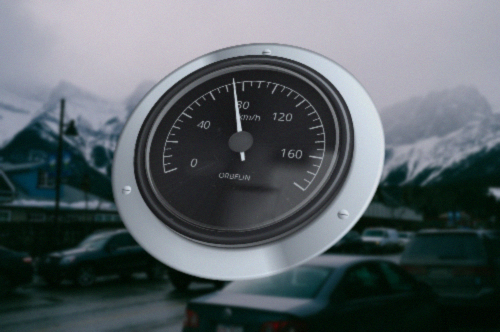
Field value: 75 km/h
